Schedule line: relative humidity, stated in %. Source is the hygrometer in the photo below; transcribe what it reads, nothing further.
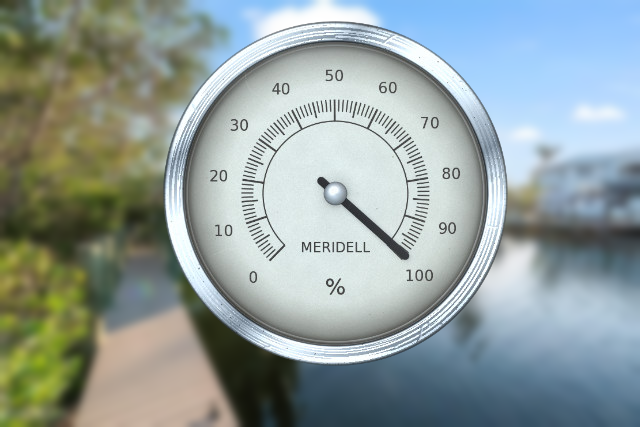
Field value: 99 %
